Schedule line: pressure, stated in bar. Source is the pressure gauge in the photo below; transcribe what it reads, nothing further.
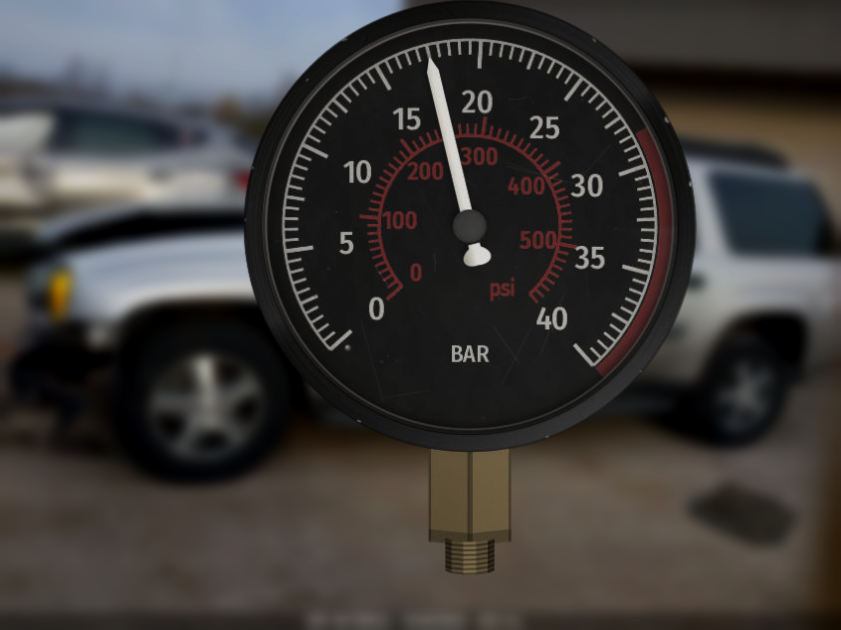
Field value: 17.5 bar
